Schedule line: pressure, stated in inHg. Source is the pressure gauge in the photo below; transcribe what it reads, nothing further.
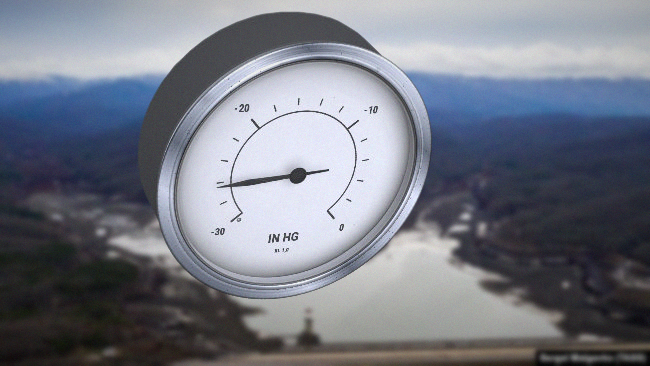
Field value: -26 inHg
